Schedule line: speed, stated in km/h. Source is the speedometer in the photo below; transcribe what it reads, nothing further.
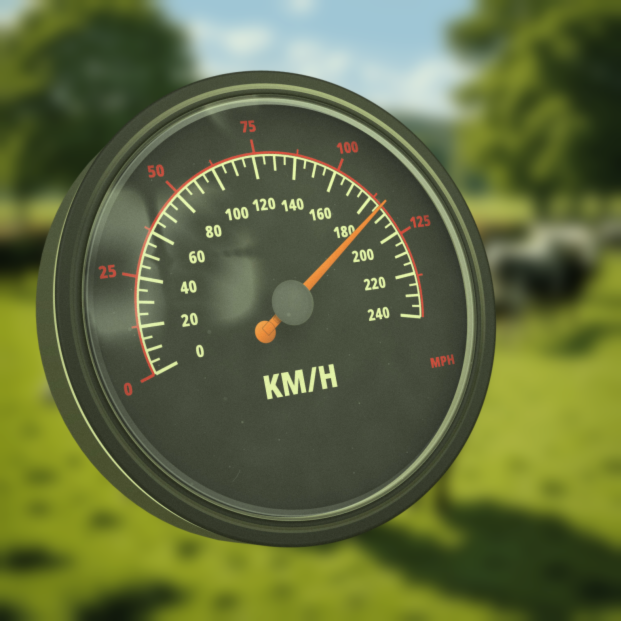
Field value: 185 km/h
